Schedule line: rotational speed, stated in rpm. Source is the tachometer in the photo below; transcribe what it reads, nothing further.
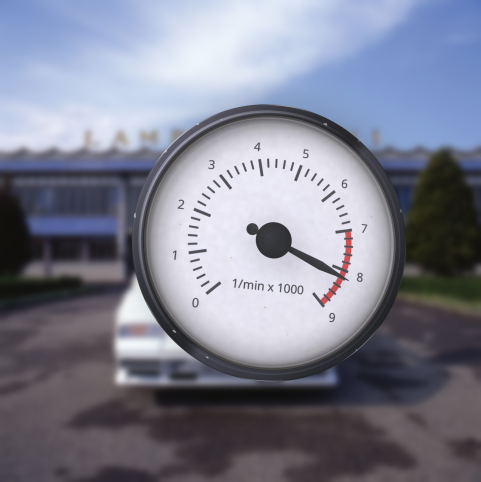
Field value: 8200 rpm
